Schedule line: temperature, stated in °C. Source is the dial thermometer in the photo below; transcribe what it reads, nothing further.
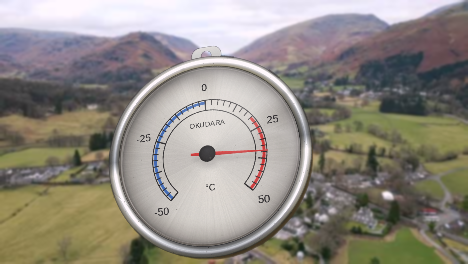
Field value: 35 °C
